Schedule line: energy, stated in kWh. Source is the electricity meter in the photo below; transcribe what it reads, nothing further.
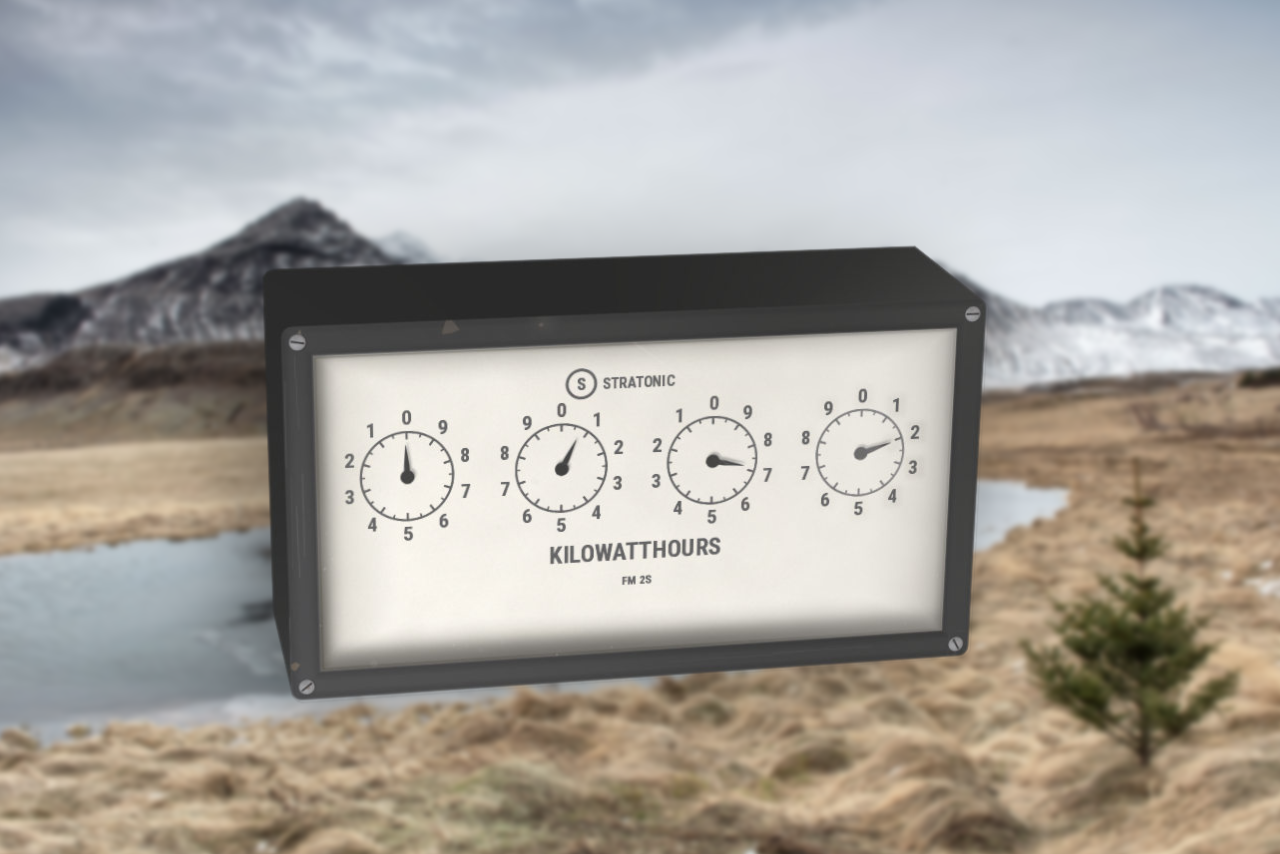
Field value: 72 kWh
